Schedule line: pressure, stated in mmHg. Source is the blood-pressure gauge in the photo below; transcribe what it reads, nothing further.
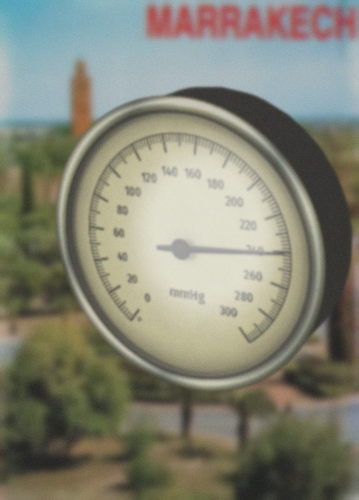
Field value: 240 mmHg
